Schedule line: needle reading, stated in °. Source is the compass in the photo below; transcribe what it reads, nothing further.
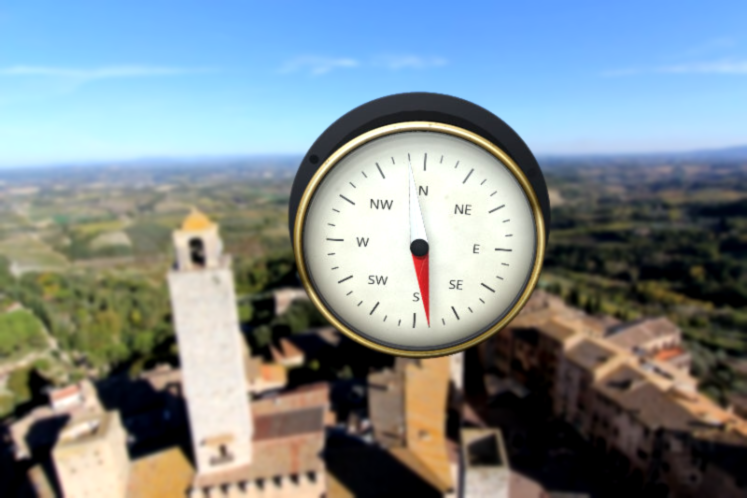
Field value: 170 °
